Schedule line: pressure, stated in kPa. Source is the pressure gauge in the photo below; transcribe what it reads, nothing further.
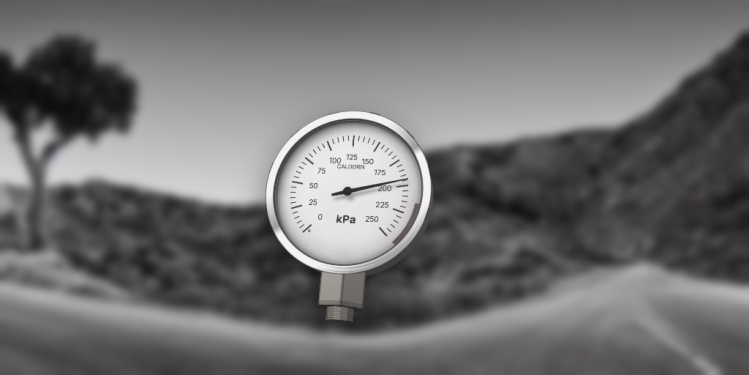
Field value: 195 kPa
